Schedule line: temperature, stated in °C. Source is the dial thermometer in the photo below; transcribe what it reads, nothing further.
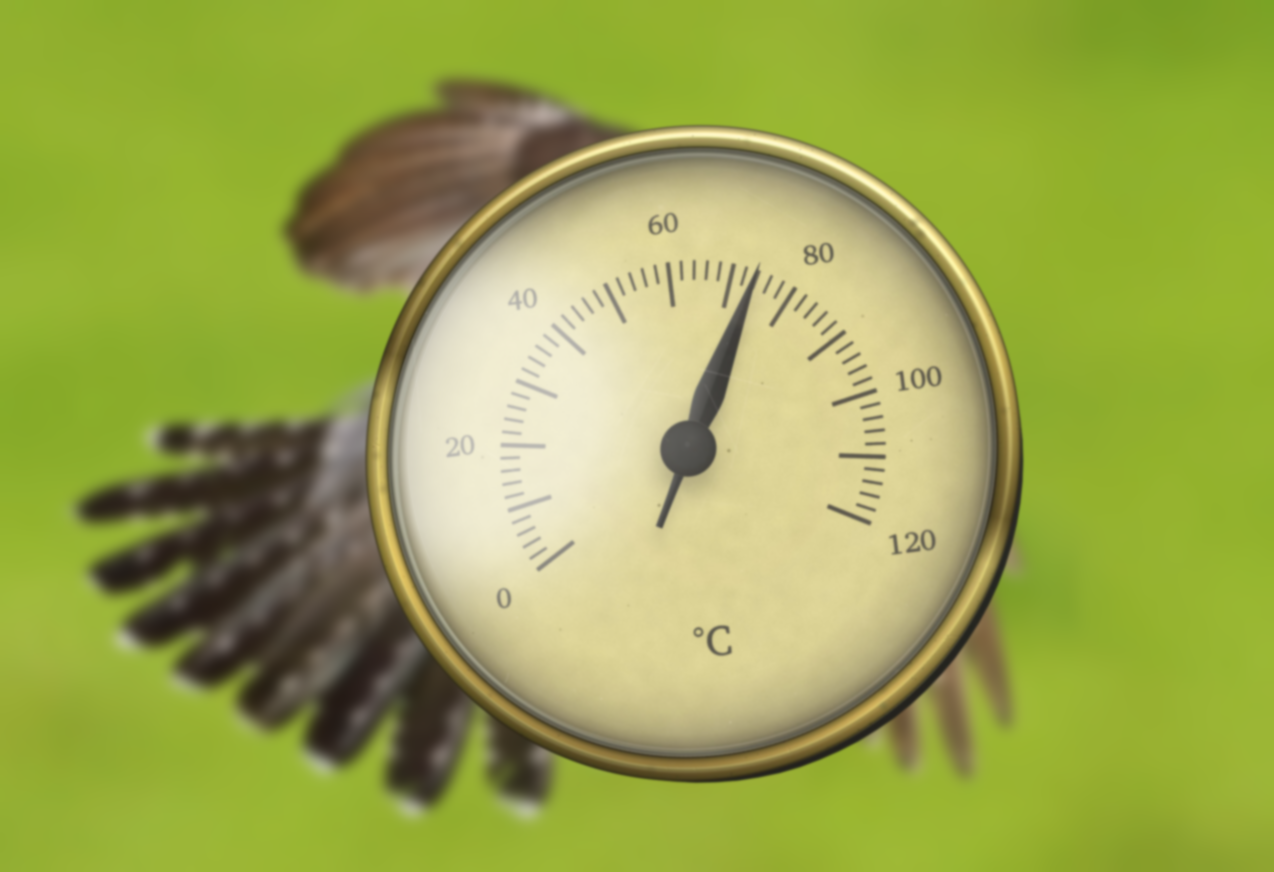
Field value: 74 °C
